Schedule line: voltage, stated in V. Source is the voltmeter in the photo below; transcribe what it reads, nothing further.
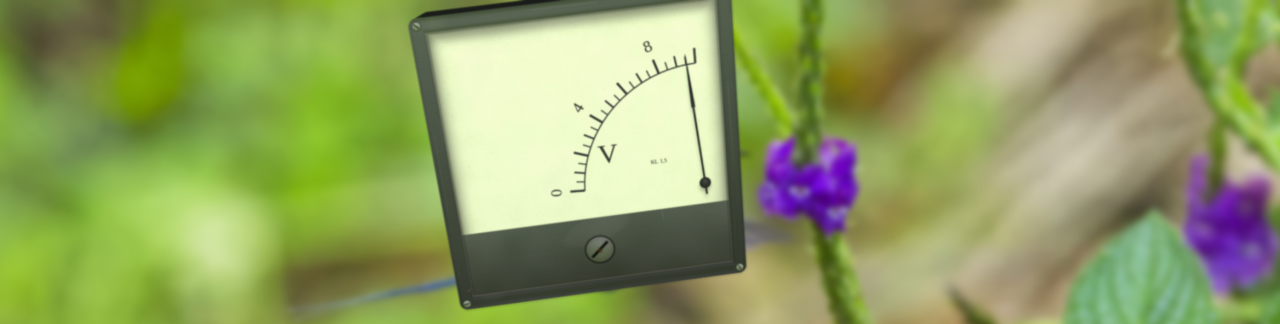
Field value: 9.5 V
